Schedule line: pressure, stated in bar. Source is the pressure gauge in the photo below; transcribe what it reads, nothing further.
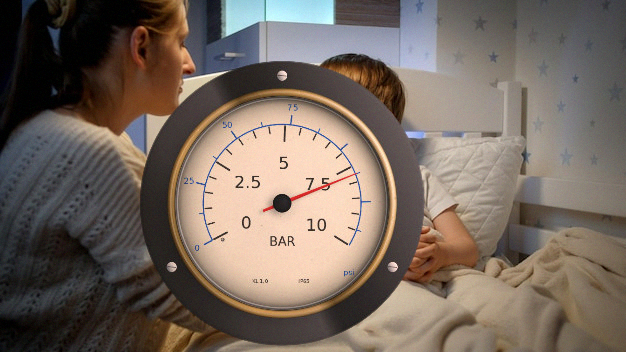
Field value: 7.75 bar
